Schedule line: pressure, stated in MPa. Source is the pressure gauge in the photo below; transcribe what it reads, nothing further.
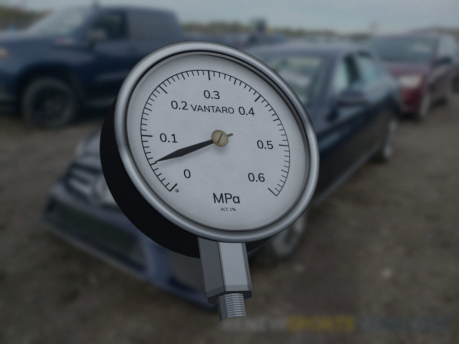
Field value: 0.05 MPa
